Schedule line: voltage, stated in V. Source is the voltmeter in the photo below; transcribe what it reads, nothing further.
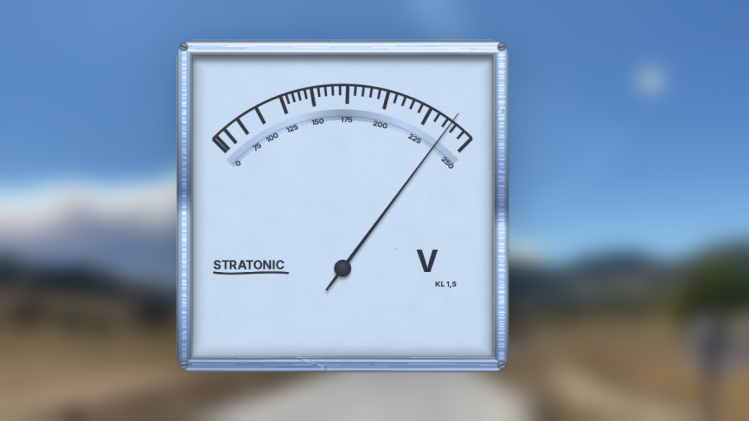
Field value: 237.5 V
